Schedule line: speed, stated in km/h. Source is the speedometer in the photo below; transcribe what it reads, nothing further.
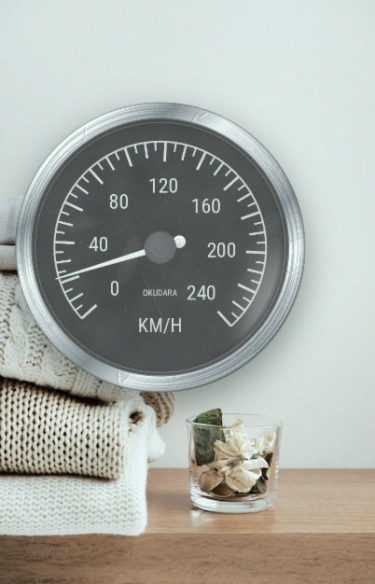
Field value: 22.5 km/h
